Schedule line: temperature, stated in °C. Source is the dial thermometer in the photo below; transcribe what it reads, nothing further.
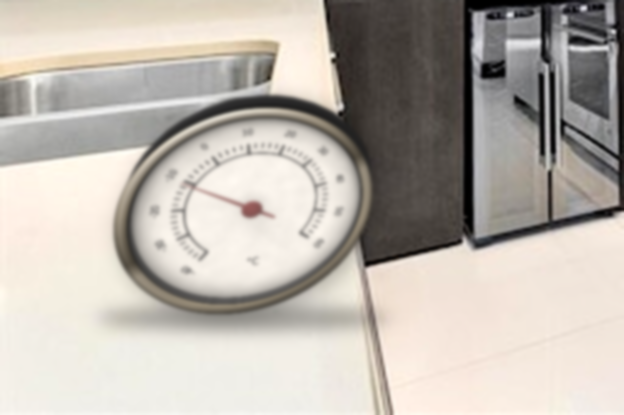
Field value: -10 °C
